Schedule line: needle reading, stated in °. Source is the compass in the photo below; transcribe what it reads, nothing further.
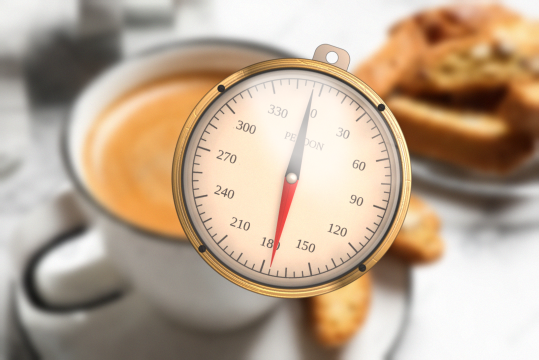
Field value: 175 °
